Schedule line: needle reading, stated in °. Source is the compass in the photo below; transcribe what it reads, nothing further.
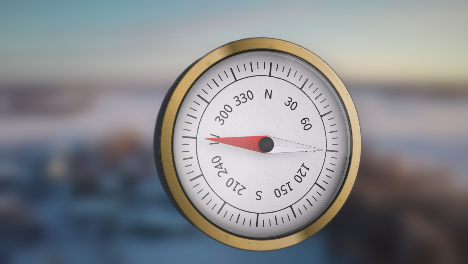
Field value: 270 °
